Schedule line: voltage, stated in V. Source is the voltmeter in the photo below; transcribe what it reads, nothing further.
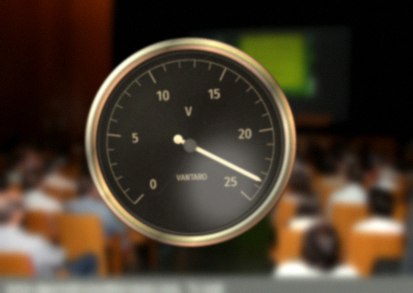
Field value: 23.5 V
